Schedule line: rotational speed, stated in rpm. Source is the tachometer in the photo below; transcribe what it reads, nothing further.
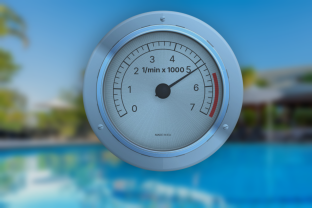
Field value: 5200 rpm
